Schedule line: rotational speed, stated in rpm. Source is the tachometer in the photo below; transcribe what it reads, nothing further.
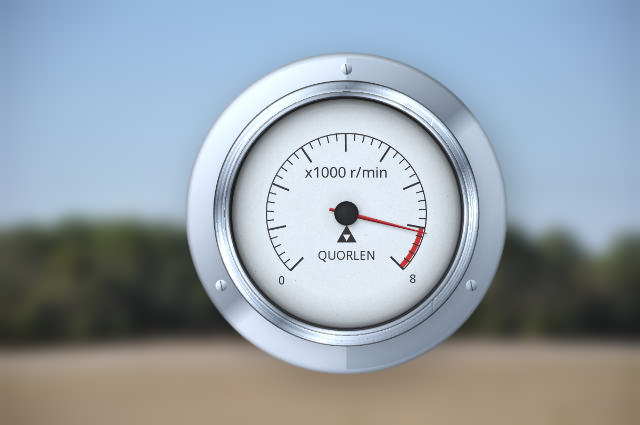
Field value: 7100 rpm
